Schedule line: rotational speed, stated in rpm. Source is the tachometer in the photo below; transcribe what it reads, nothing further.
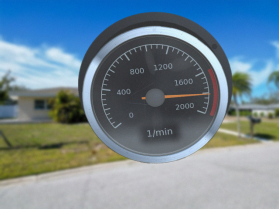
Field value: 1800 rpm
